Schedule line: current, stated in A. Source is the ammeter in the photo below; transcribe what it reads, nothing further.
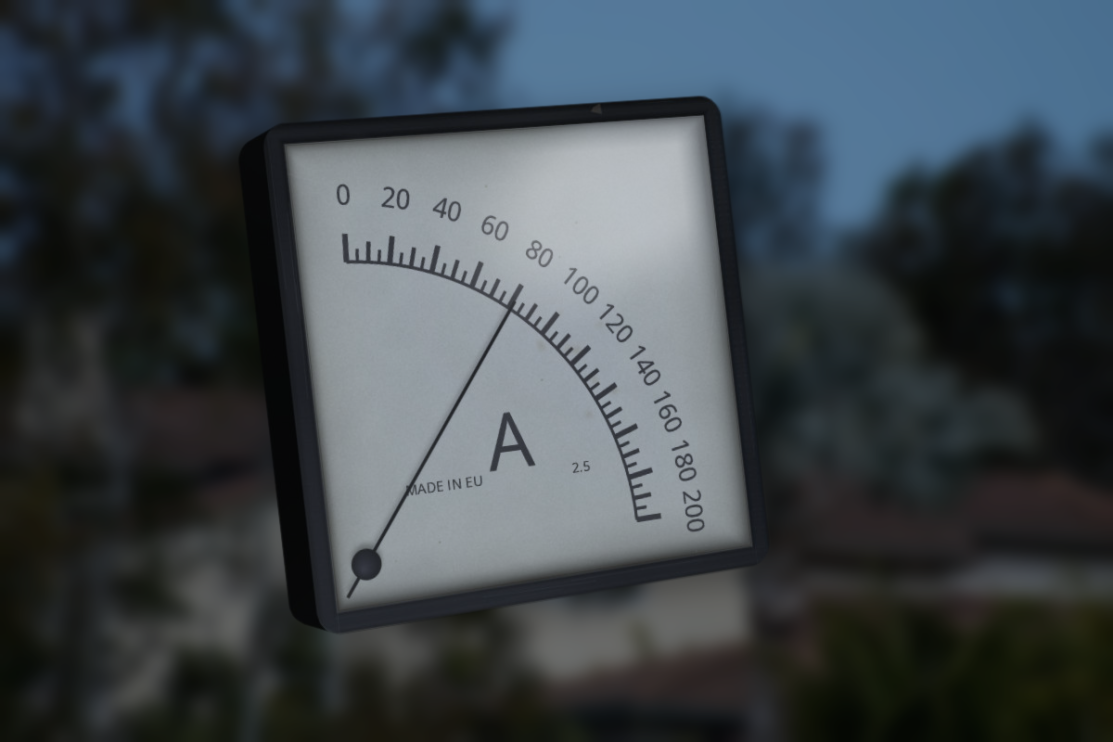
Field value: 80 A
